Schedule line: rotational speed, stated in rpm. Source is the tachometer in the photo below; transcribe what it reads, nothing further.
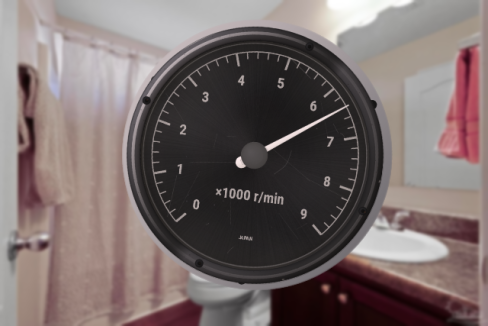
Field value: 6400 rpm
